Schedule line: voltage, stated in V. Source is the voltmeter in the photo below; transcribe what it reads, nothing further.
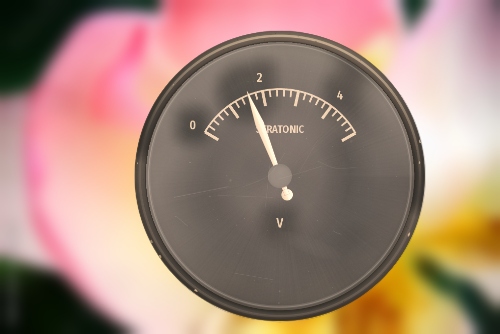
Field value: 1.6 V
